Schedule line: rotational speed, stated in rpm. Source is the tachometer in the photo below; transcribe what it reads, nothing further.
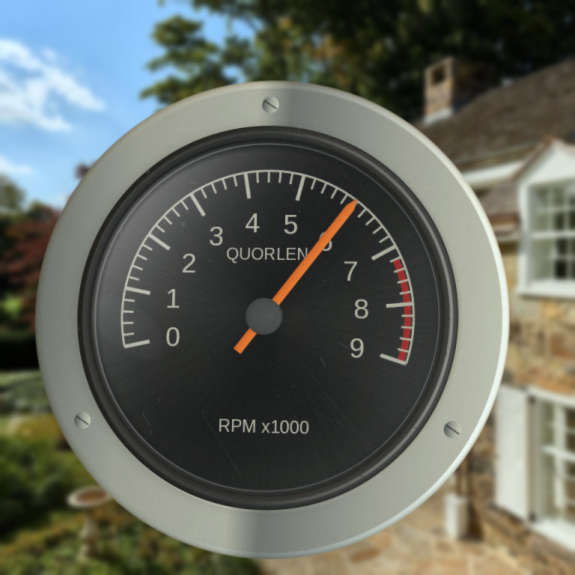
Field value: 6000 rpm
